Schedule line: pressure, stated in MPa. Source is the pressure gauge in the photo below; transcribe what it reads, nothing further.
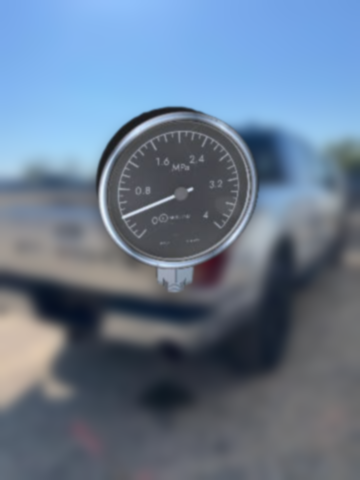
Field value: 0.4 MPa
